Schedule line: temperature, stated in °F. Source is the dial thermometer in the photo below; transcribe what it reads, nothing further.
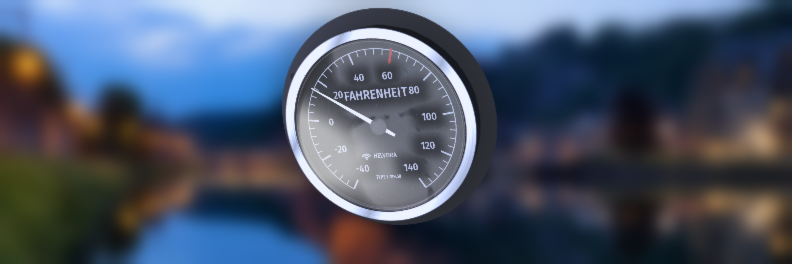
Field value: 16 °F
